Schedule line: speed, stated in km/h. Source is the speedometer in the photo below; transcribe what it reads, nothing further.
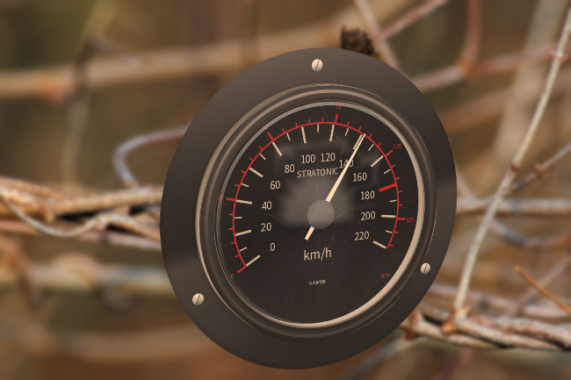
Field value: 140 km/h
